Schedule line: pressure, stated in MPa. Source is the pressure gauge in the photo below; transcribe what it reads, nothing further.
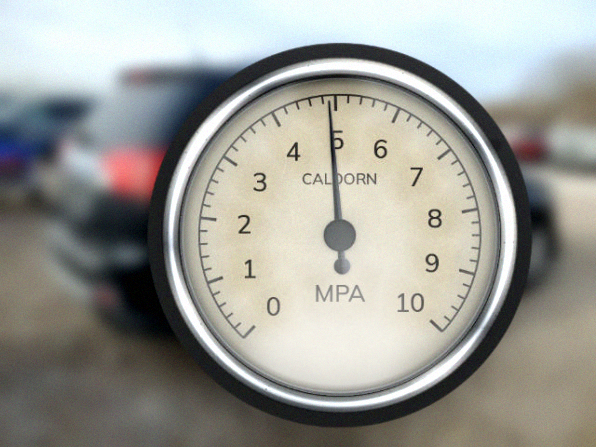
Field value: 4.9 MPa
